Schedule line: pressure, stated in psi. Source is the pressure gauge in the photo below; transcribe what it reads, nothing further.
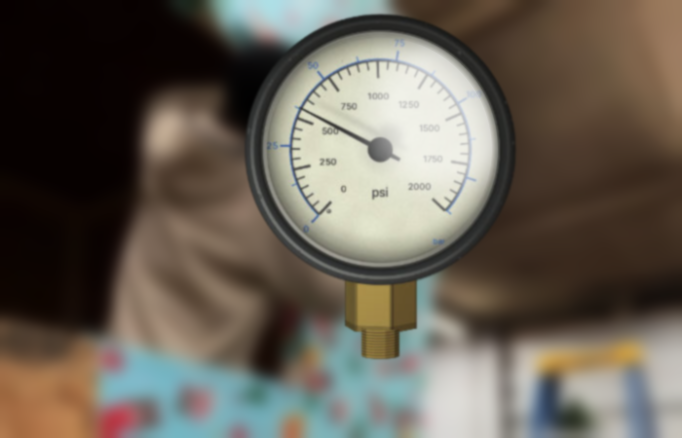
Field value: 550 psi
